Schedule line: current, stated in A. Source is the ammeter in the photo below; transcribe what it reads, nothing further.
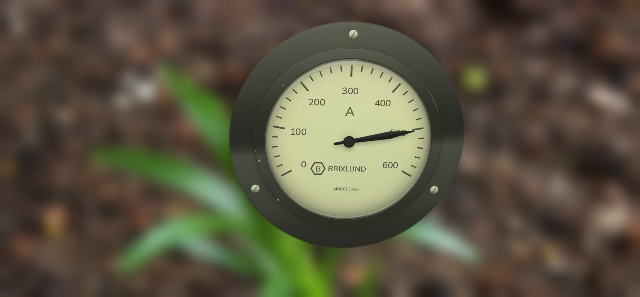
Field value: 500 A
